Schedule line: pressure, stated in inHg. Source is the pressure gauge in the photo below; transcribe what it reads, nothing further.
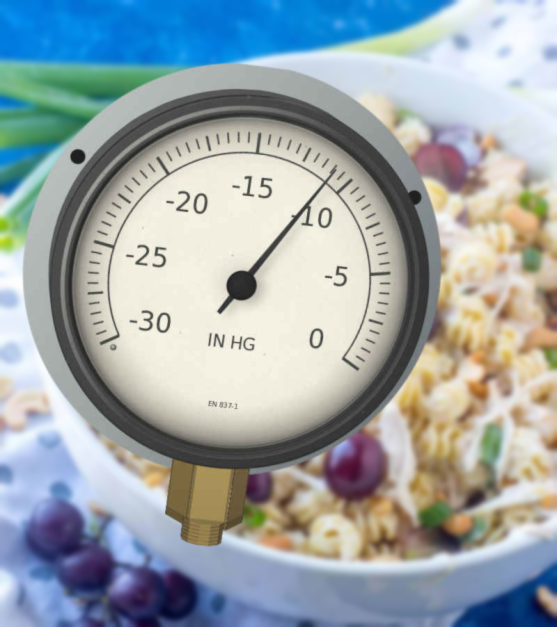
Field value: -11 inHg
